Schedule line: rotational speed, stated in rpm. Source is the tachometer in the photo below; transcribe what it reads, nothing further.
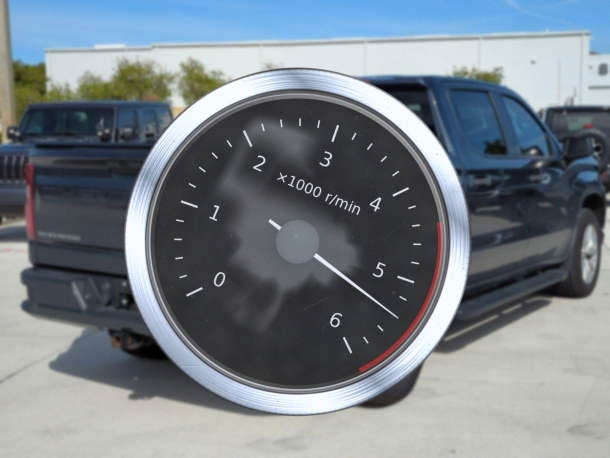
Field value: 5400 rpm
